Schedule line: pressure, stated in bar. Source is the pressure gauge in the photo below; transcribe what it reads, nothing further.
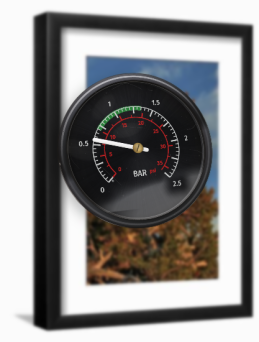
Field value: 0.55 bar
